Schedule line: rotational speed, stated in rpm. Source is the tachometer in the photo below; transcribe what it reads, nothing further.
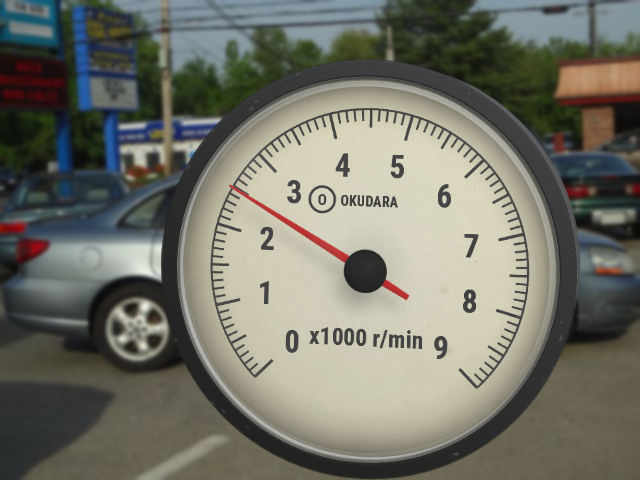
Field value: 2500 rpm
